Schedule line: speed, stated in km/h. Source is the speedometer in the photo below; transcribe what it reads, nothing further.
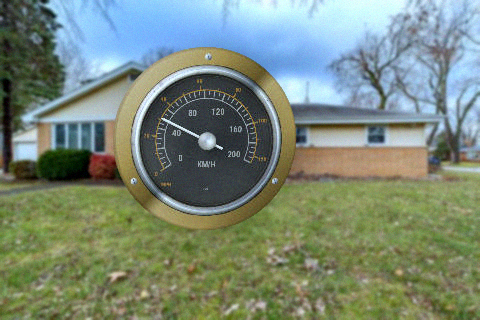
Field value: 50 km/h
